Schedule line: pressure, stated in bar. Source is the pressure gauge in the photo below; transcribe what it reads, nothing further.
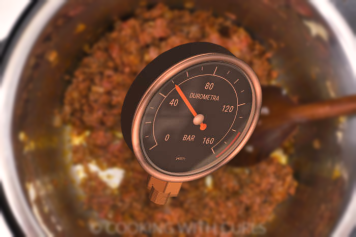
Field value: 50 bar
